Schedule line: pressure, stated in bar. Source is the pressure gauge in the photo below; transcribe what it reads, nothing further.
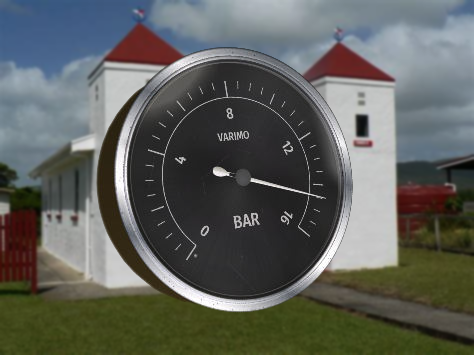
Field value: 14.5 bar
